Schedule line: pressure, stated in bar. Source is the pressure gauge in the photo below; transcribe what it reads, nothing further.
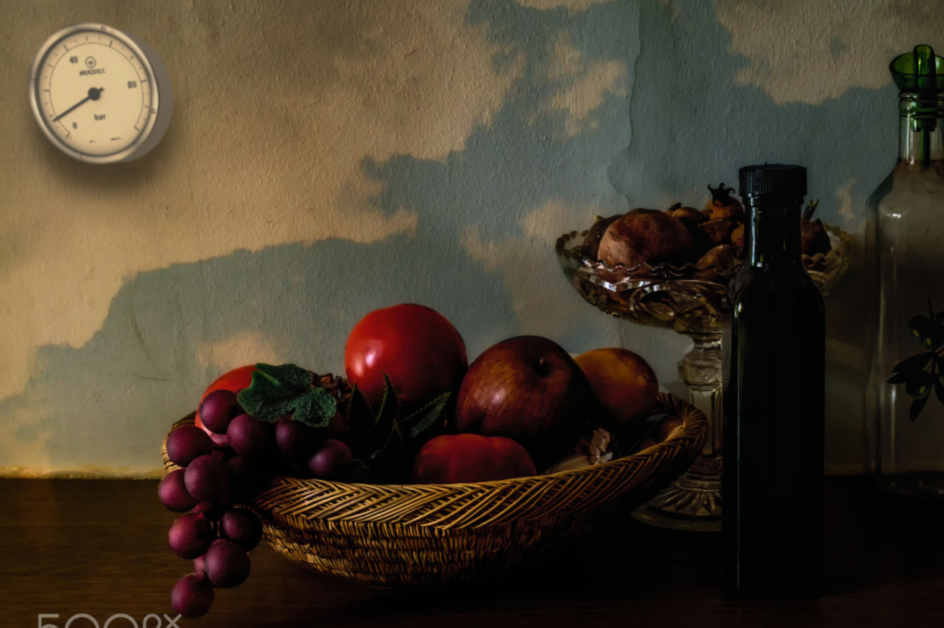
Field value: 7.5 bar
